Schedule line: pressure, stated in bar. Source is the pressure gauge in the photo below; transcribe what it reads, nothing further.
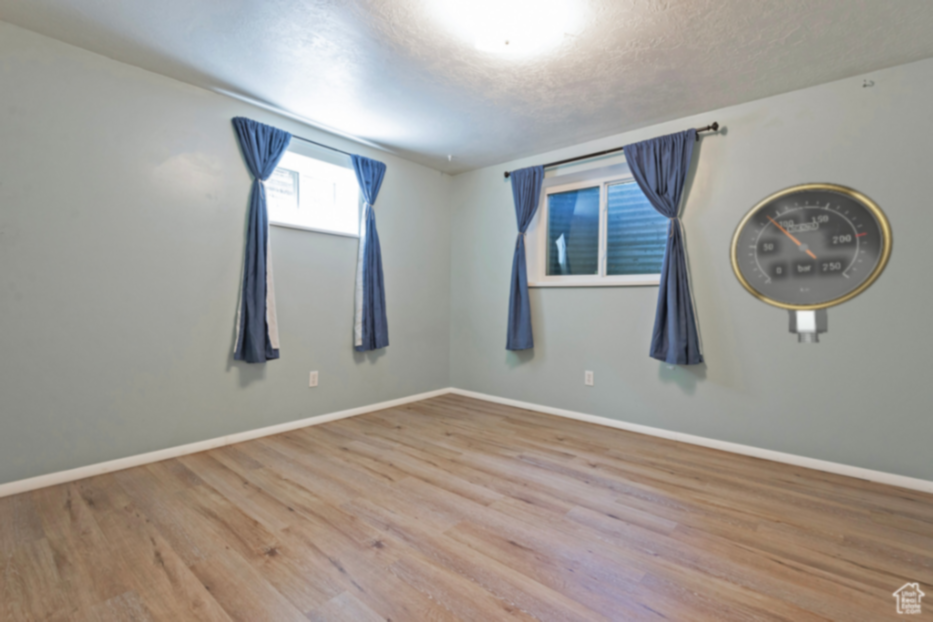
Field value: 90 bar
